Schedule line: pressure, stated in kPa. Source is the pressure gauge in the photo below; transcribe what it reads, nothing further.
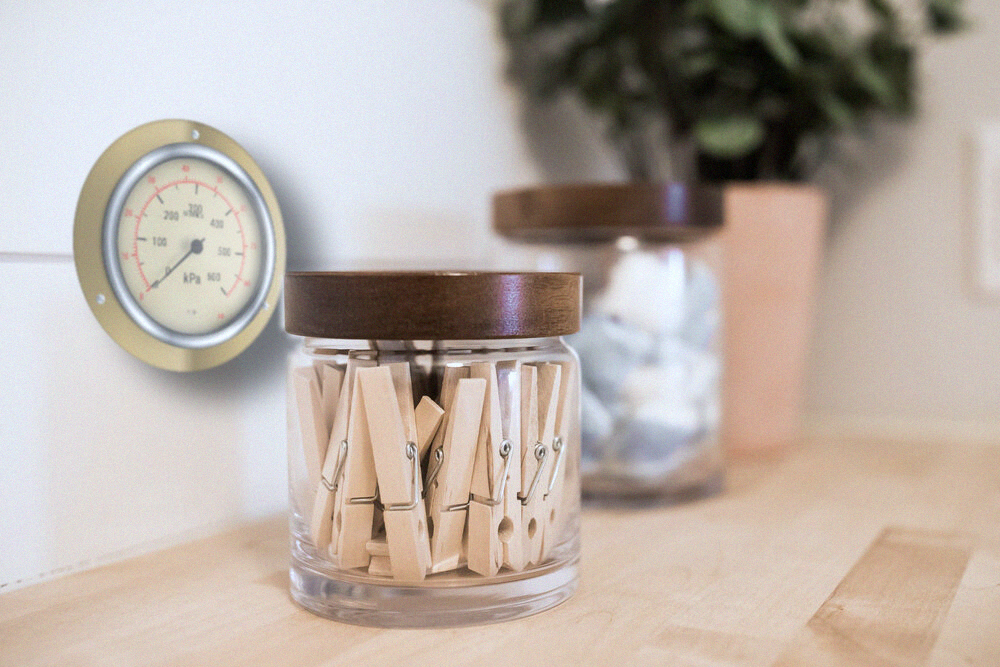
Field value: 0 kPa
